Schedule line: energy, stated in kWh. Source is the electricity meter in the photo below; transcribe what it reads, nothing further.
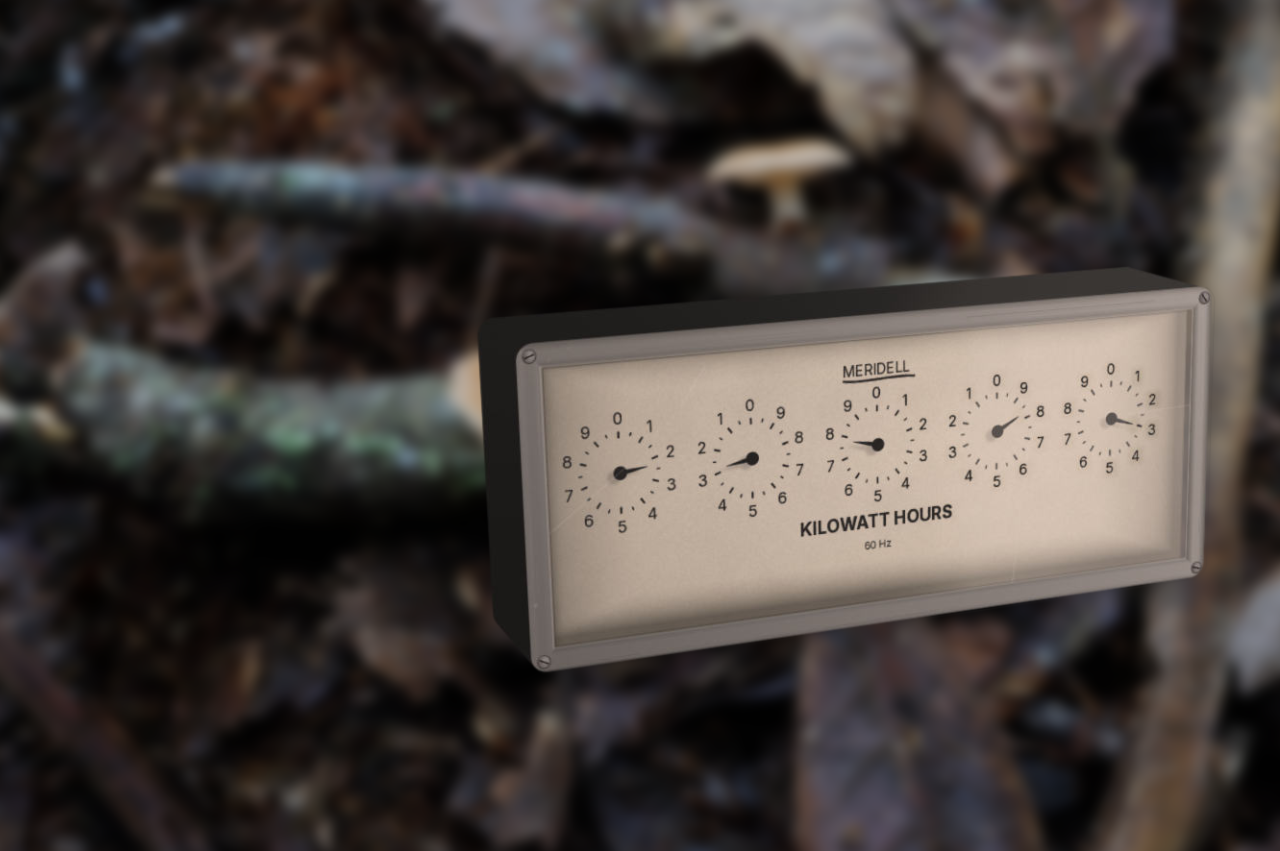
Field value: 22783 kWh
